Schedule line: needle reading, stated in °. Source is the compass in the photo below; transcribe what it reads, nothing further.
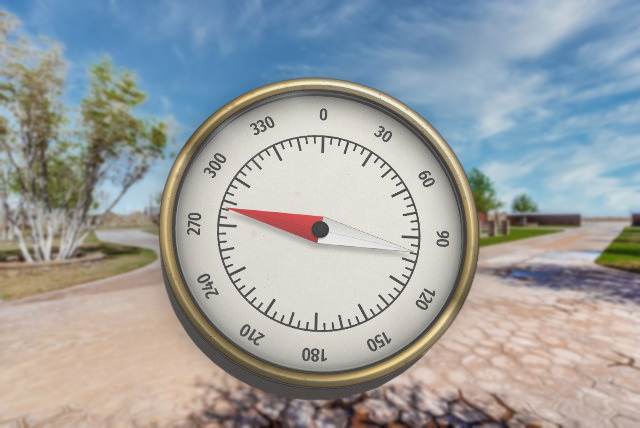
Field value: 280 °
